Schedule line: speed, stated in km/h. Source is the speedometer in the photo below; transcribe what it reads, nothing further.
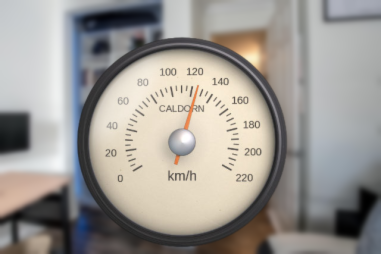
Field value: 125 km/h
